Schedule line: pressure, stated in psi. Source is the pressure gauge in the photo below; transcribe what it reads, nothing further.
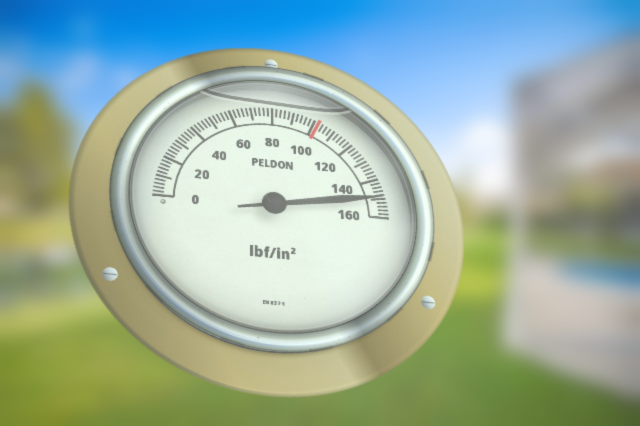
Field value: 150 psi
